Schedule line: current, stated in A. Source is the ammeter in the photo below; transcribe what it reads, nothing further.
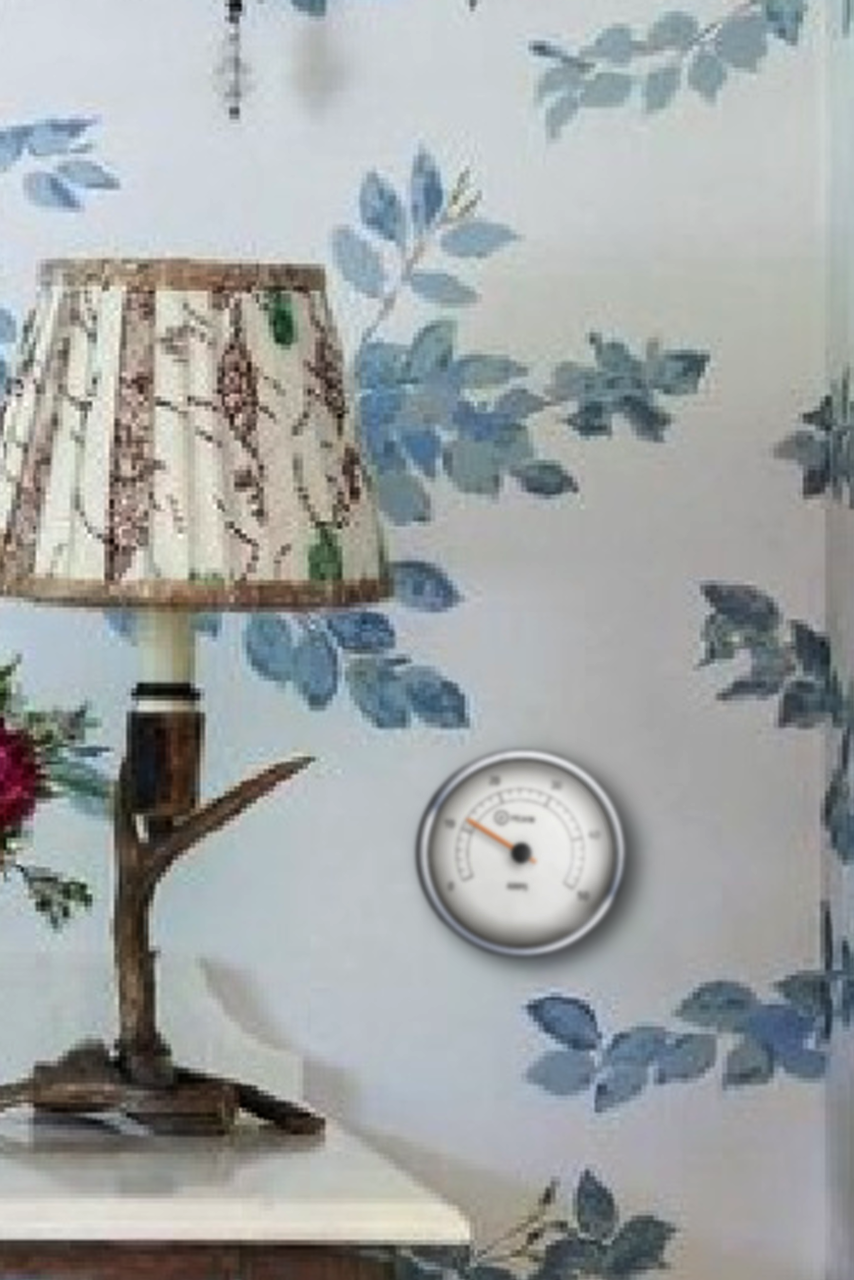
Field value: 12 A
